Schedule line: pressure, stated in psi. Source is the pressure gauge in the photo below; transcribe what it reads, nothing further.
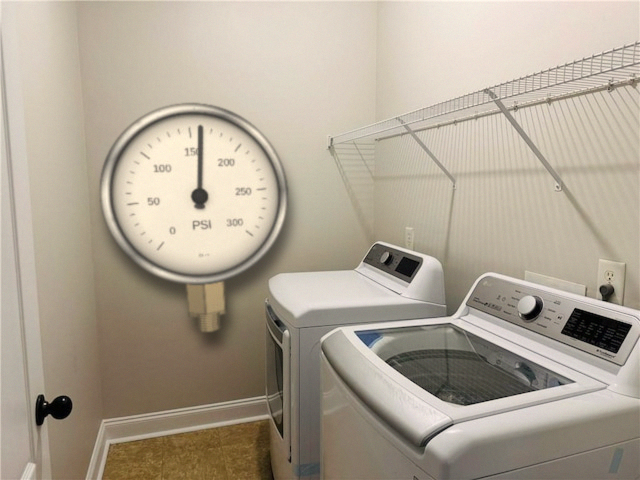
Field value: 160 psi
